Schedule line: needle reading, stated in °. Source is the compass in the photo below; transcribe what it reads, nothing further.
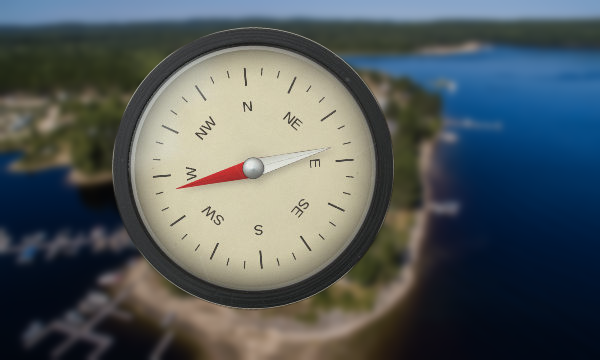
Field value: 260 °
